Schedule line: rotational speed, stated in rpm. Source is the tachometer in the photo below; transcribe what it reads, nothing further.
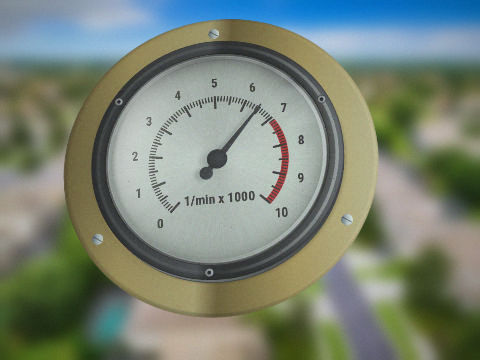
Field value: 6500 rpm
